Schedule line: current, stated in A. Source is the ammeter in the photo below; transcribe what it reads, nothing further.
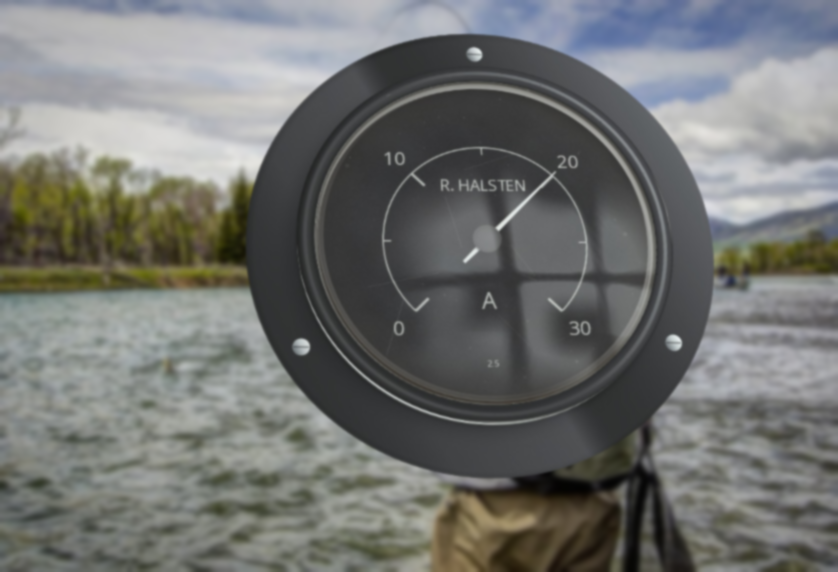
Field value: 20 A
